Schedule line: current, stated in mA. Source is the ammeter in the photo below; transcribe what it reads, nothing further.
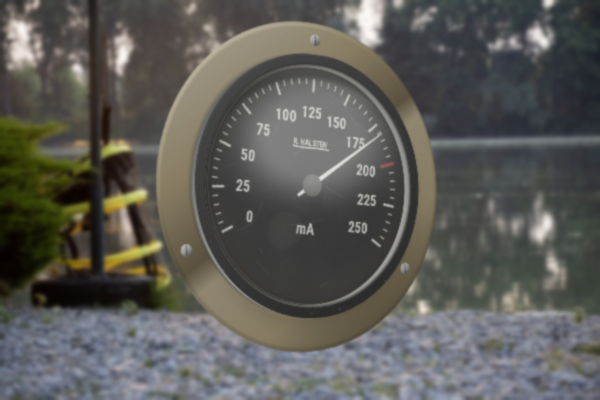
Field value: 180 mA
